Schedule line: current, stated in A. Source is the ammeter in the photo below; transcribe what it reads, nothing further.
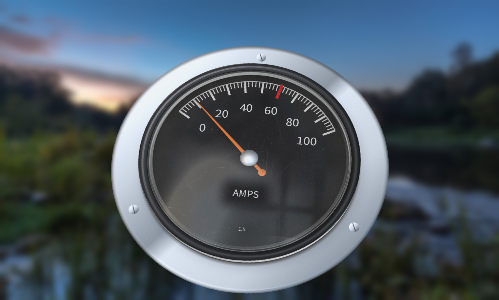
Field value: 10 A
